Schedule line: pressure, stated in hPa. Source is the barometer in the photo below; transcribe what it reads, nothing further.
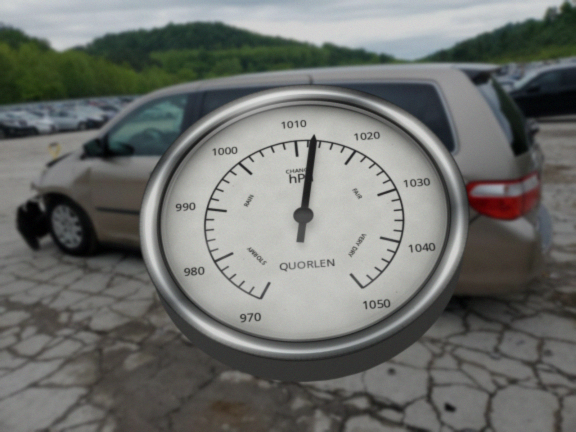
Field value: 1013 hPa
